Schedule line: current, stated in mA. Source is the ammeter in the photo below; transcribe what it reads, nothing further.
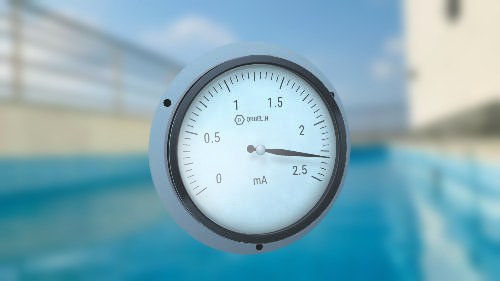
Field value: 2.3 mA
